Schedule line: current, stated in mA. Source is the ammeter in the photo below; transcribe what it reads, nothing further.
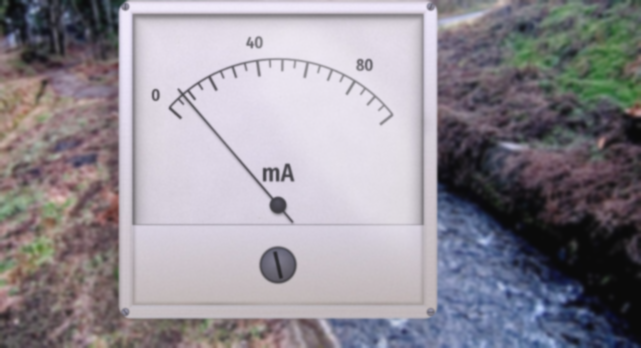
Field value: 7.5 mA
